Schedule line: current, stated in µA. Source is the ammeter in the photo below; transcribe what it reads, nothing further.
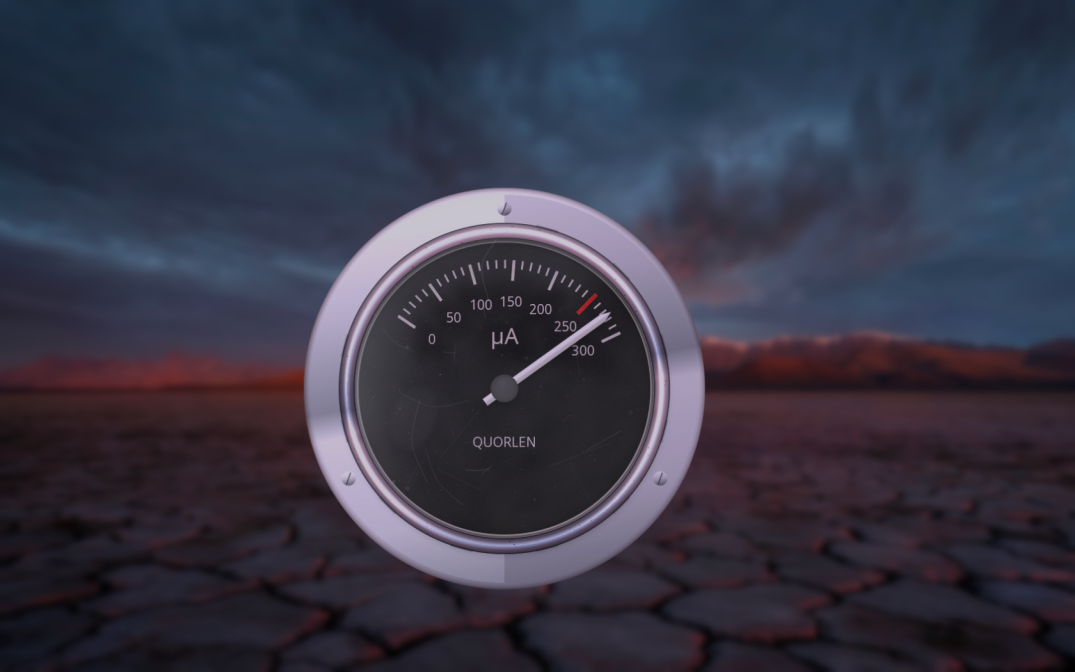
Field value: 275 µA
